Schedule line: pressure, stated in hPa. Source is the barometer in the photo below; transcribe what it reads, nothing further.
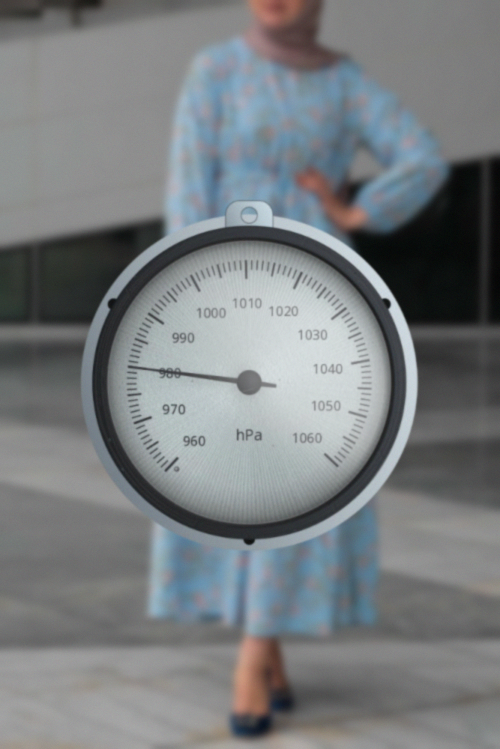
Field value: 980 hPa
